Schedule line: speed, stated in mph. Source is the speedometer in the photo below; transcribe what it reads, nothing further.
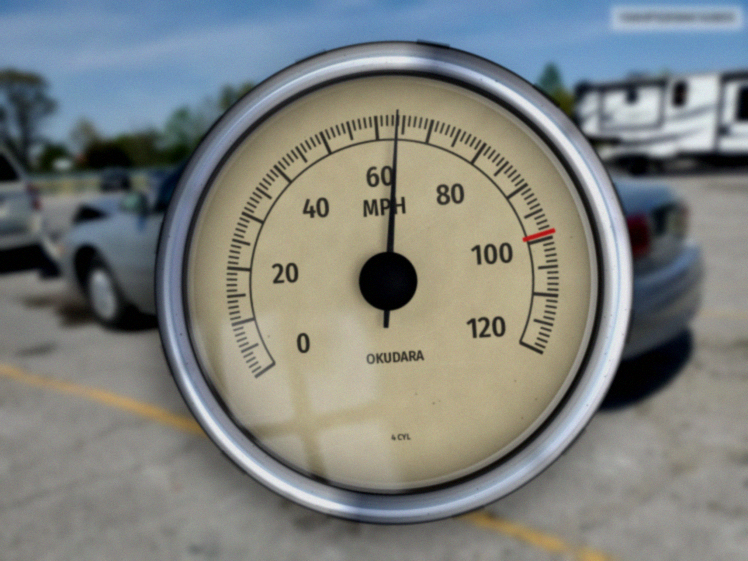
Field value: 64 mph
